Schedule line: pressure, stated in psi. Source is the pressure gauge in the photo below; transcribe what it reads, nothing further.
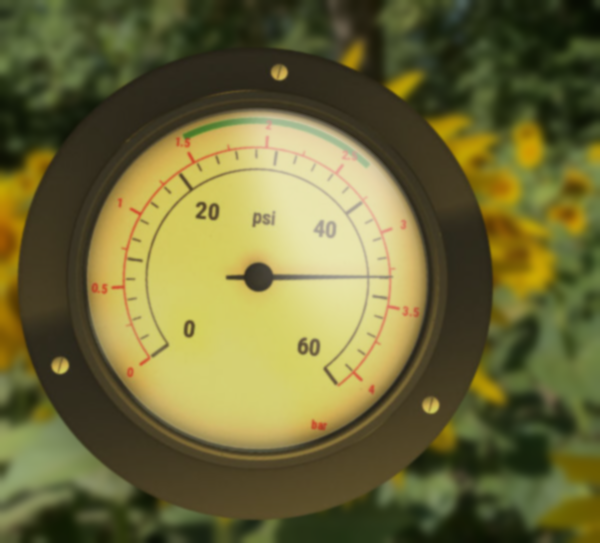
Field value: 48 psi
